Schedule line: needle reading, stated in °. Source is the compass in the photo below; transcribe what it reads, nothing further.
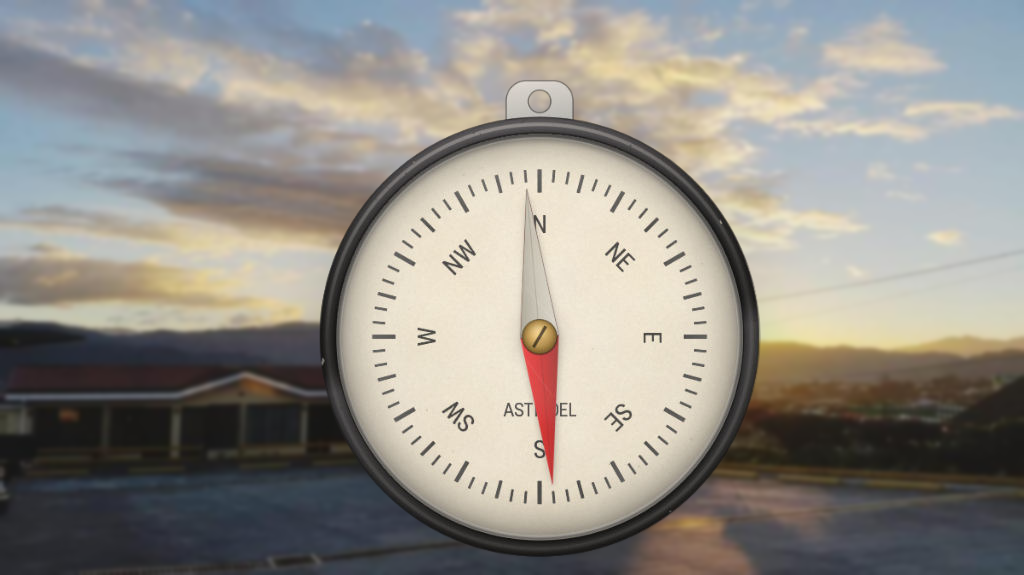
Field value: 175 °
